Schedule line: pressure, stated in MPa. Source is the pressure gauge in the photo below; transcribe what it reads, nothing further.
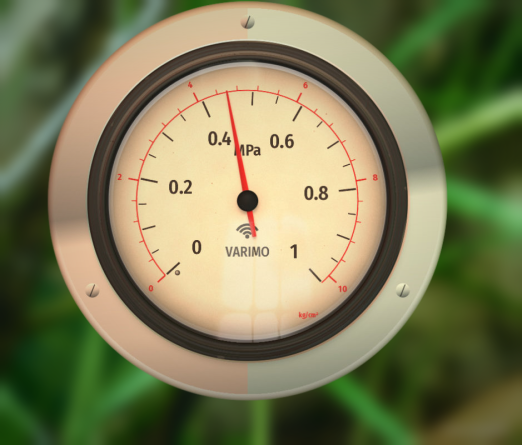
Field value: 0.45 MPa
